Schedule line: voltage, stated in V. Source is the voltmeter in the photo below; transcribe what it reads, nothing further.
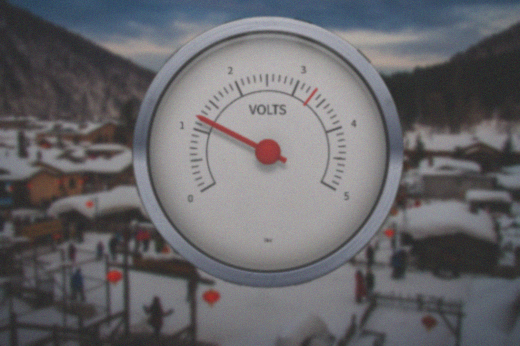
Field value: 1.2 V
